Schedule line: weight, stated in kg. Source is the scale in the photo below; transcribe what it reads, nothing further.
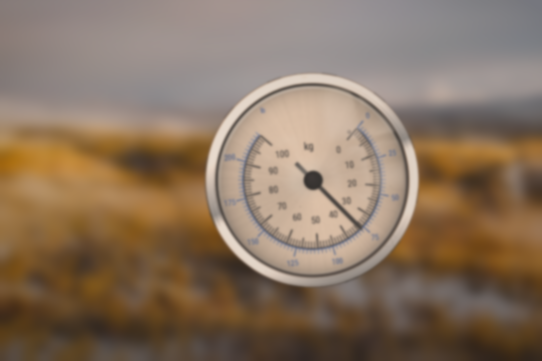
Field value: 35 kg
